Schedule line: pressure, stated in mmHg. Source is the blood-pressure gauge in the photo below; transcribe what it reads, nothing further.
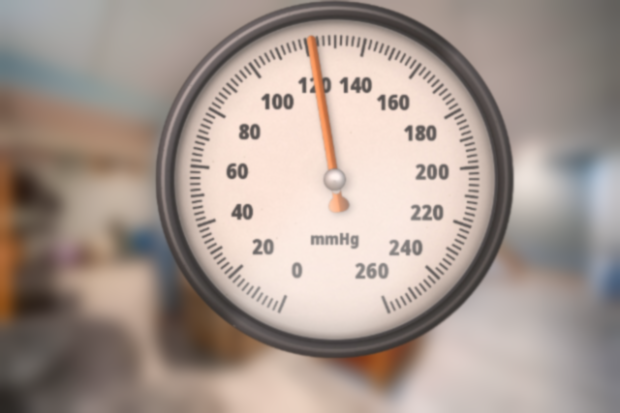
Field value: 122 mmHg
